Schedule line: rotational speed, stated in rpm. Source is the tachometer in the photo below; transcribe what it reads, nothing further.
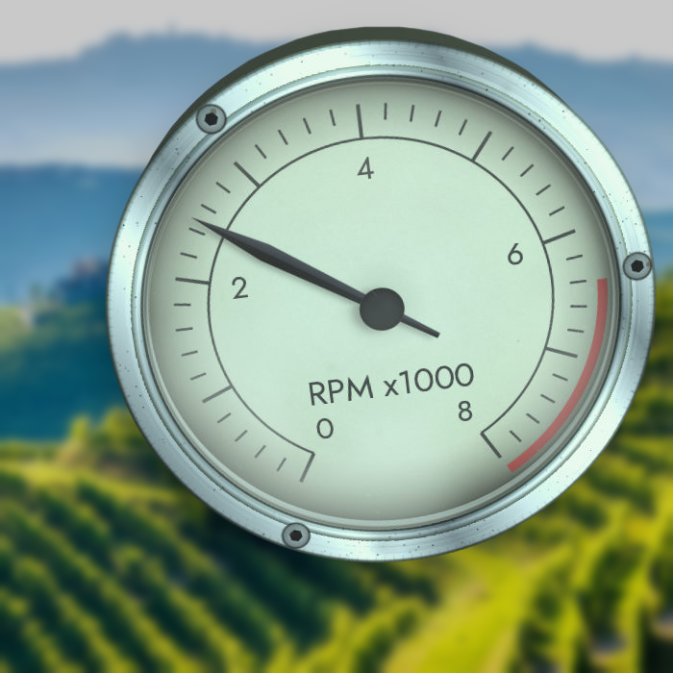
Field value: 2500 rpm
